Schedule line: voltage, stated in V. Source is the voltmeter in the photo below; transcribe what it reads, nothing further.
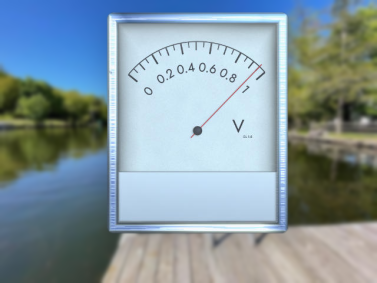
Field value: 0.95 V
